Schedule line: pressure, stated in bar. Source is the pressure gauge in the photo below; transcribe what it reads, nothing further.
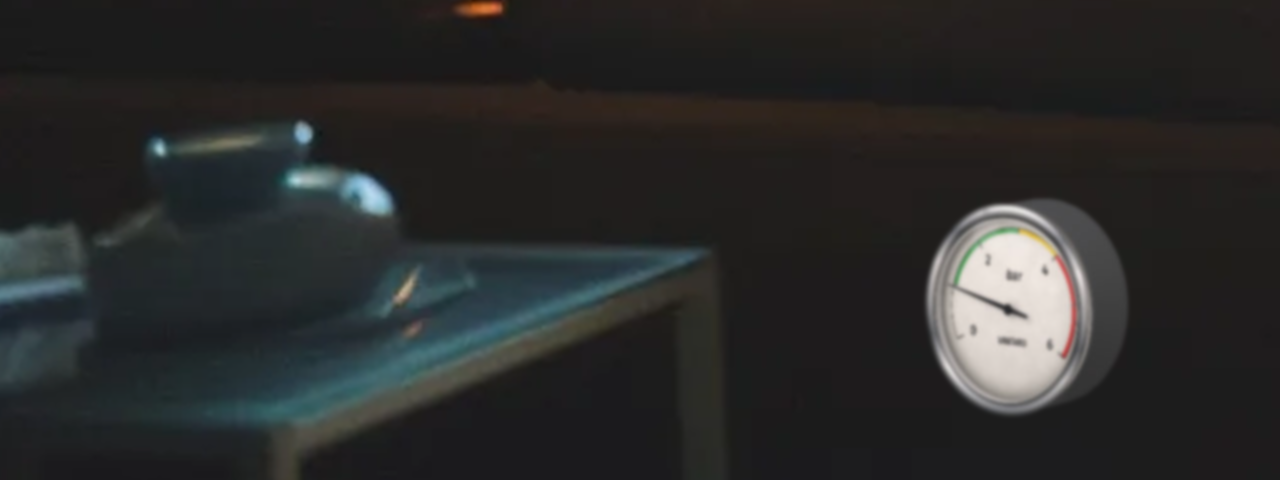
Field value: 1 bar
